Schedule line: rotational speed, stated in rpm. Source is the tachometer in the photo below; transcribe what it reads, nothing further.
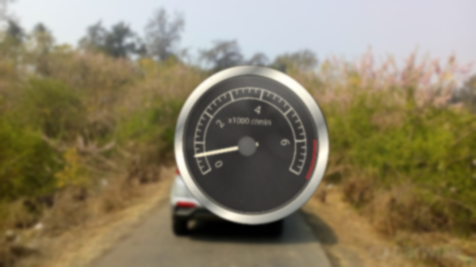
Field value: 600 rpm
